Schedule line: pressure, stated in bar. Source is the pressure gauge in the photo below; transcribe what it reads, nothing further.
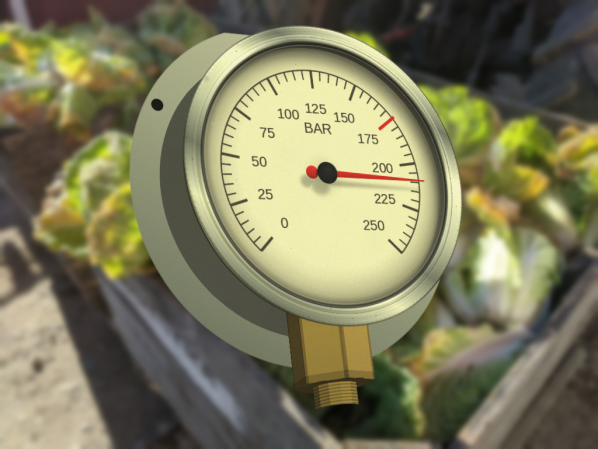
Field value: 210 bar
